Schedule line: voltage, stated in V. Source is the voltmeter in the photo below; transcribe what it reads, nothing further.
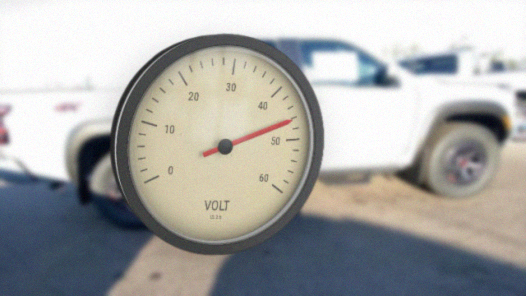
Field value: 46 V
